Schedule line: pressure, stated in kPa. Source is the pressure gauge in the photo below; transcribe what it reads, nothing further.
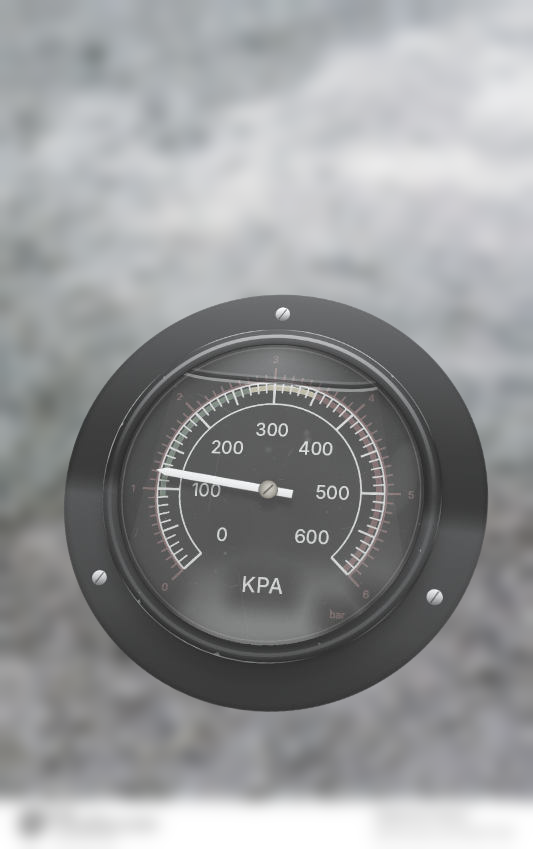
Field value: 120 kPa
